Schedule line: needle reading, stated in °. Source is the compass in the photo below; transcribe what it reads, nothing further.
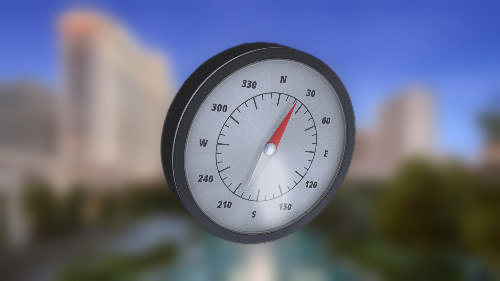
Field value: 20 °
